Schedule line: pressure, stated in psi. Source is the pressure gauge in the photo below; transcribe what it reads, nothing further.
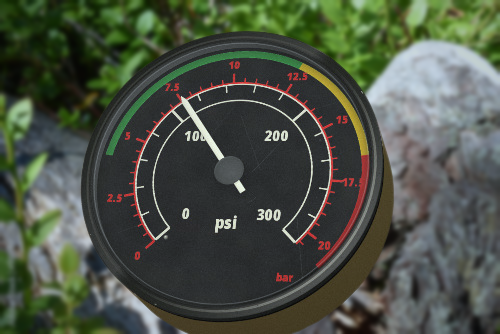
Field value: 110 psi
